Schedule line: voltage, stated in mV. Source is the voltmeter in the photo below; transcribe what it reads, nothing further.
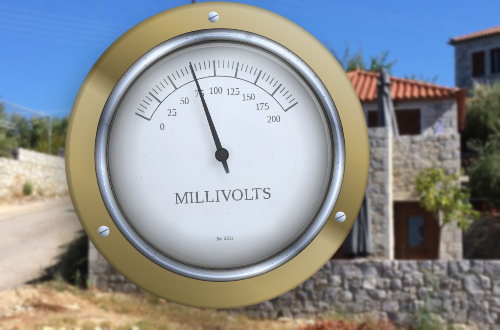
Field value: 75 mV
